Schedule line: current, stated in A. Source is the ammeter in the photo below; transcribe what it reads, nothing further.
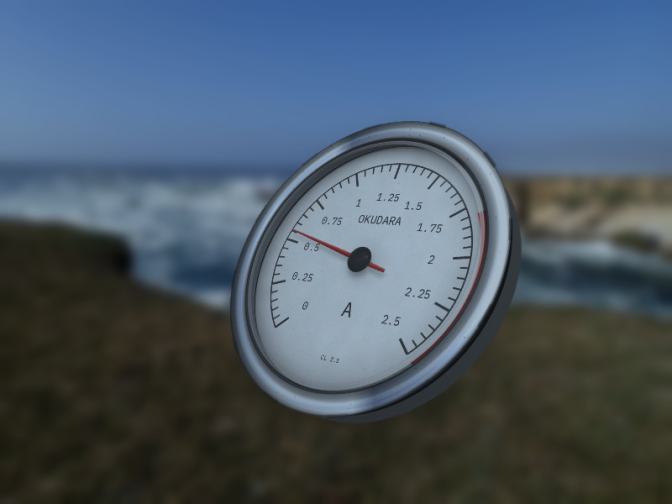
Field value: 0.55 A
